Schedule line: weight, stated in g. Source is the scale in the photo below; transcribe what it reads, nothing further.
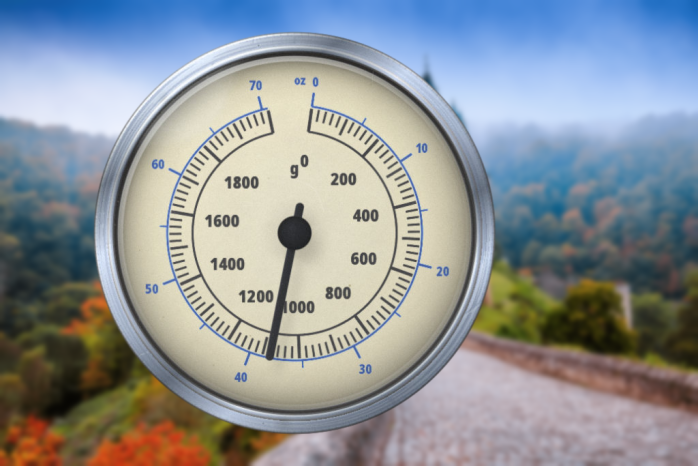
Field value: 1080 g
